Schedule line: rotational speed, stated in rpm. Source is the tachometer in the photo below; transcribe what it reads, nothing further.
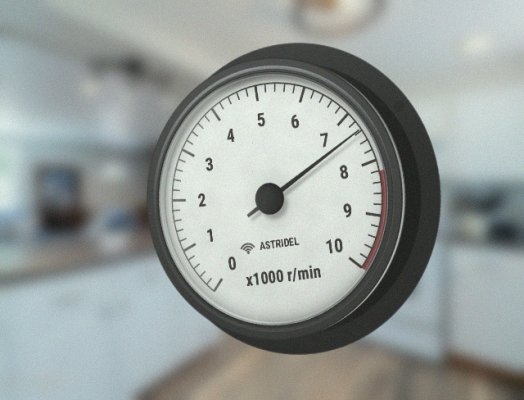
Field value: 7400 rpm
